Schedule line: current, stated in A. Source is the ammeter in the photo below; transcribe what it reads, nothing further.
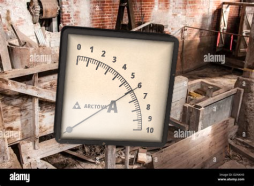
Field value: 6 A
